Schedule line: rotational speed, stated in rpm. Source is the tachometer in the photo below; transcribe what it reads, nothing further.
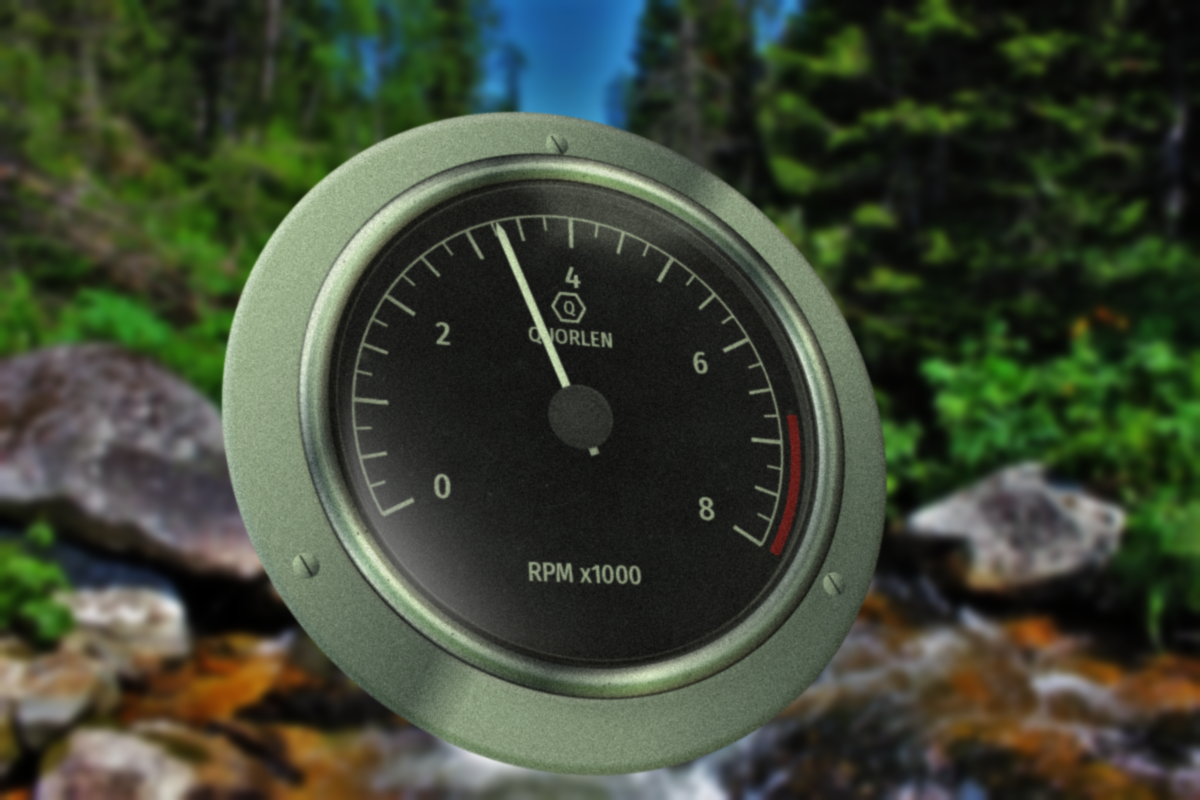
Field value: 3250 rpm
